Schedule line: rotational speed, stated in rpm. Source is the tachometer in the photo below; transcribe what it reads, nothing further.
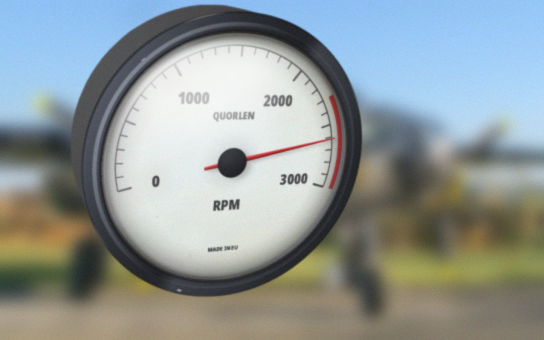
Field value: 2600 rpm
